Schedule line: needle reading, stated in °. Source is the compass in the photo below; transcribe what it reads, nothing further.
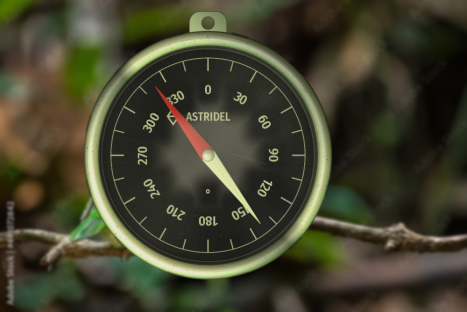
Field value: 322.5 °
